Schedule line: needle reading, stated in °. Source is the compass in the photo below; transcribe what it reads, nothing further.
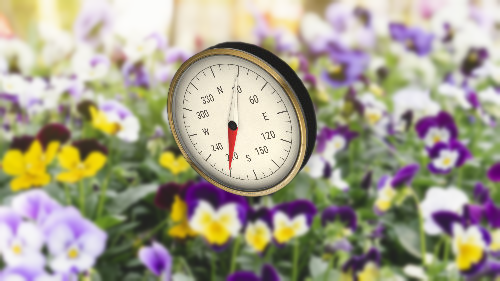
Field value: 210 °
